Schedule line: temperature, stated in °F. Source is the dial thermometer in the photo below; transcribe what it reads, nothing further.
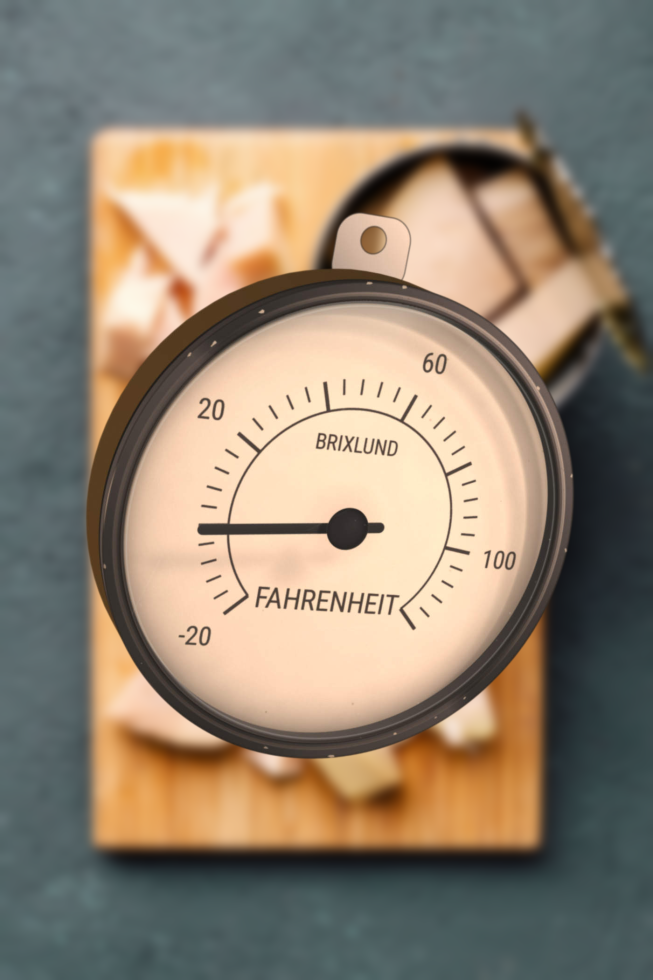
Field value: 0 °F
